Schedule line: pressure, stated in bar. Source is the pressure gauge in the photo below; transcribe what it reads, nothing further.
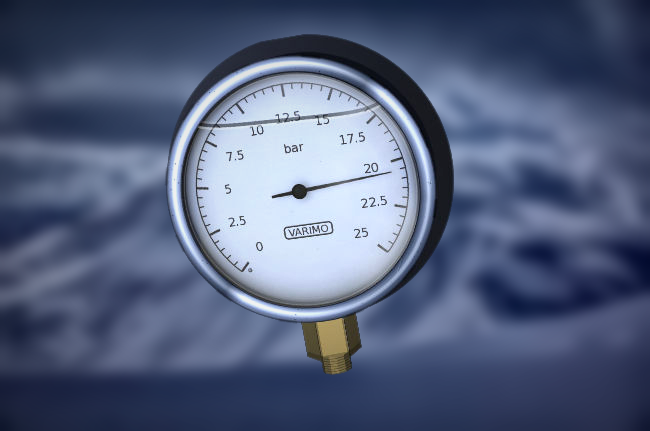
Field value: 20.5 bar
